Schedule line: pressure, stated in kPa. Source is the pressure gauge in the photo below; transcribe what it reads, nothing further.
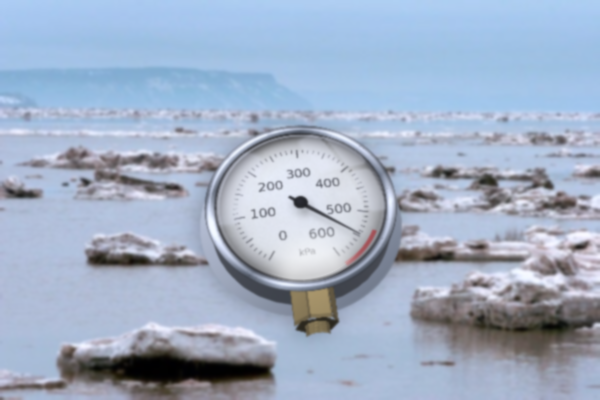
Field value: 550 kPa
